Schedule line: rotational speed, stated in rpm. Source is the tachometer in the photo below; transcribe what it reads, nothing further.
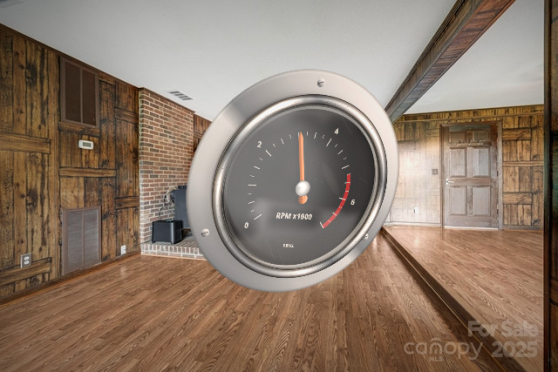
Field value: 3000 rpm
